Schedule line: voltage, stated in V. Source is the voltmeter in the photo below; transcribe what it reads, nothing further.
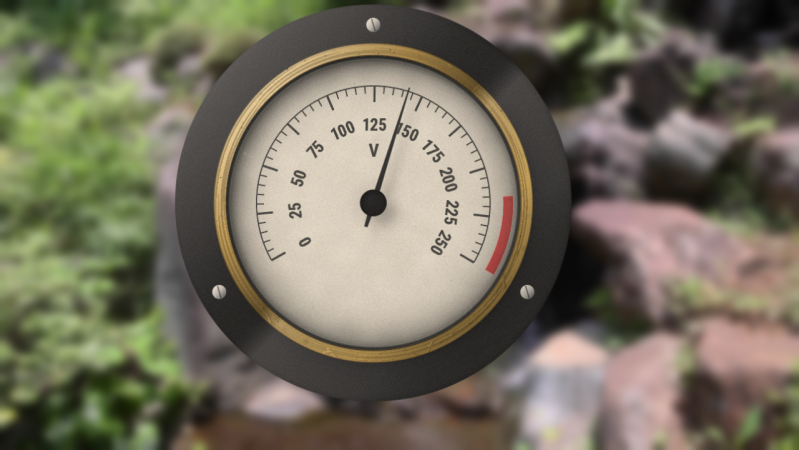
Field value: 142.5 V
